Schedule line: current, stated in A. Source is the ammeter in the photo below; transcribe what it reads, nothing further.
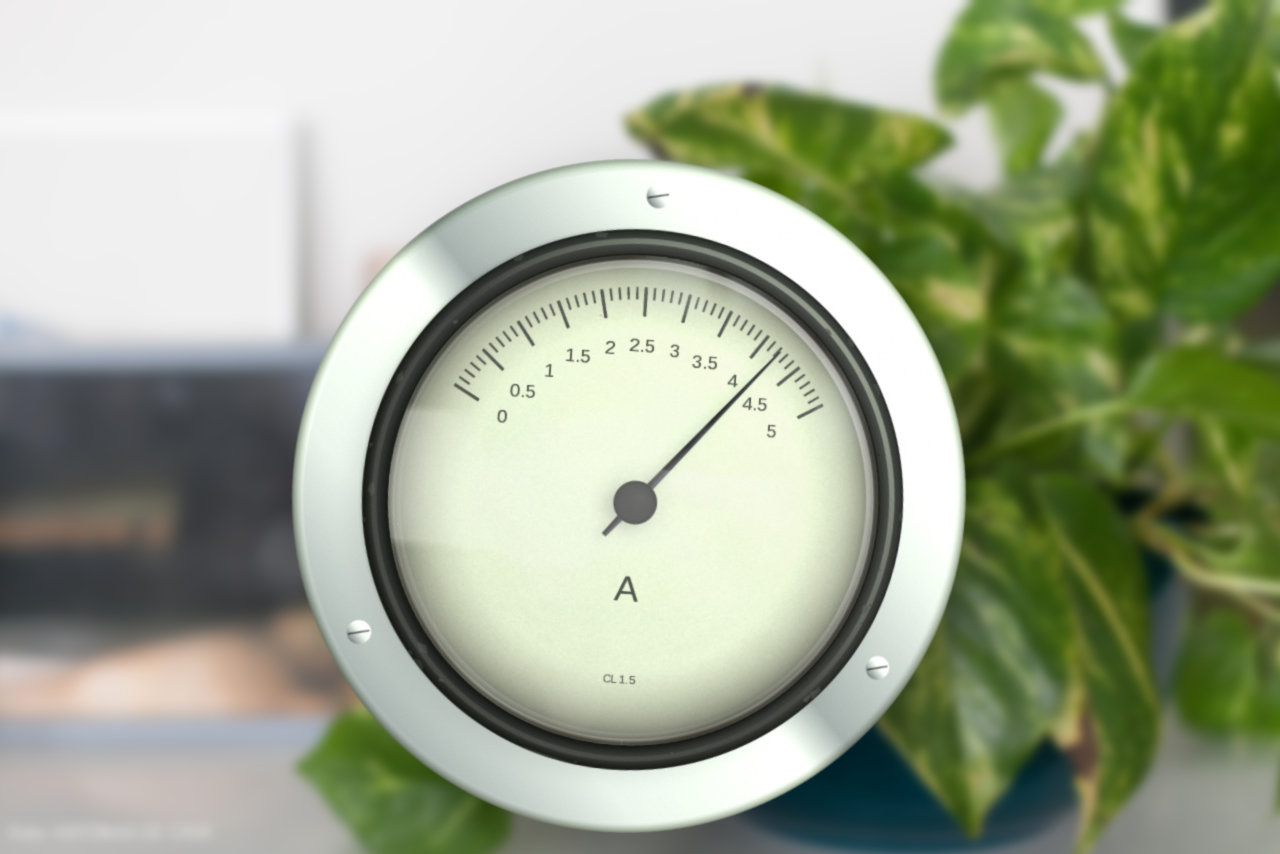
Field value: 4.2 A
